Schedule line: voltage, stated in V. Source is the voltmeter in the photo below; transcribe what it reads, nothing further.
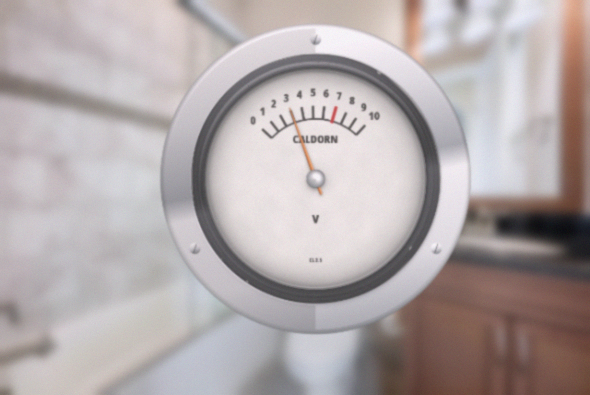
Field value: 3 V
